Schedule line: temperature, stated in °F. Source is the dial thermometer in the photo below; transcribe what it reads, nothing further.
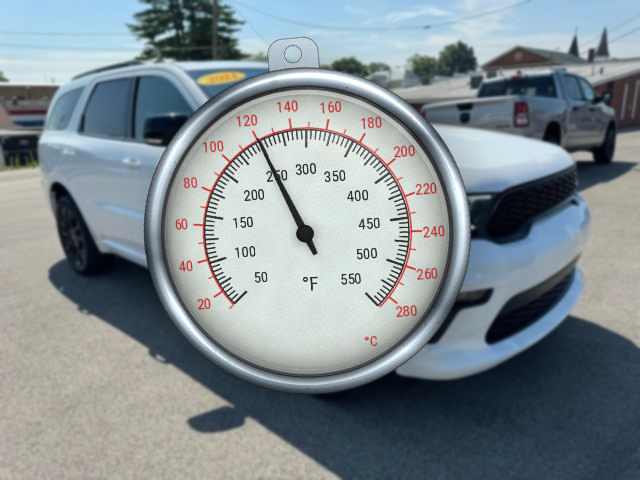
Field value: 250 °F
